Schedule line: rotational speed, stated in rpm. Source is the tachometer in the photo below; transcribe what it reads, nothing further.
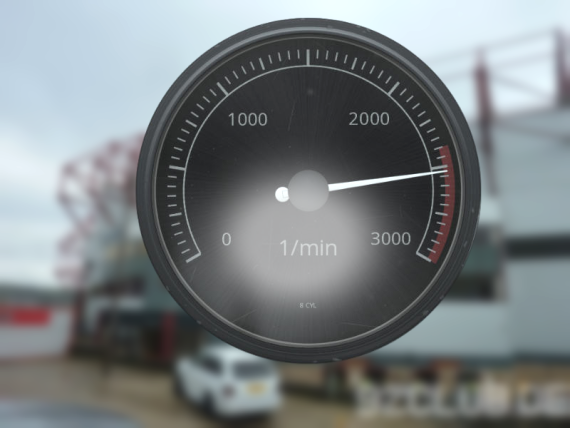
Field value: 2525 rpm
